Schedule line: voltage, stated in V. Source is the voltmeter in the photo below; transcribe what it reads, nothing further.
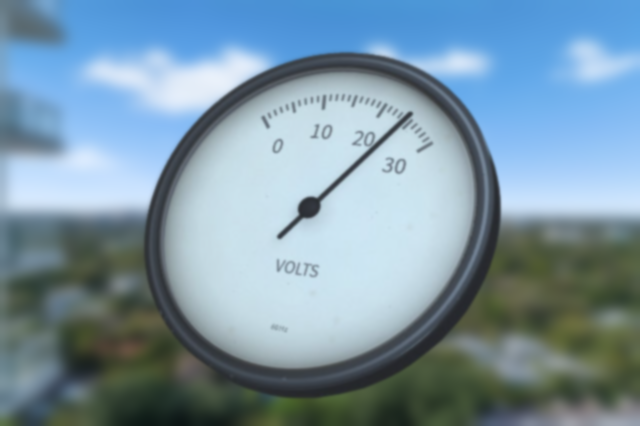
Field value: 25 V
